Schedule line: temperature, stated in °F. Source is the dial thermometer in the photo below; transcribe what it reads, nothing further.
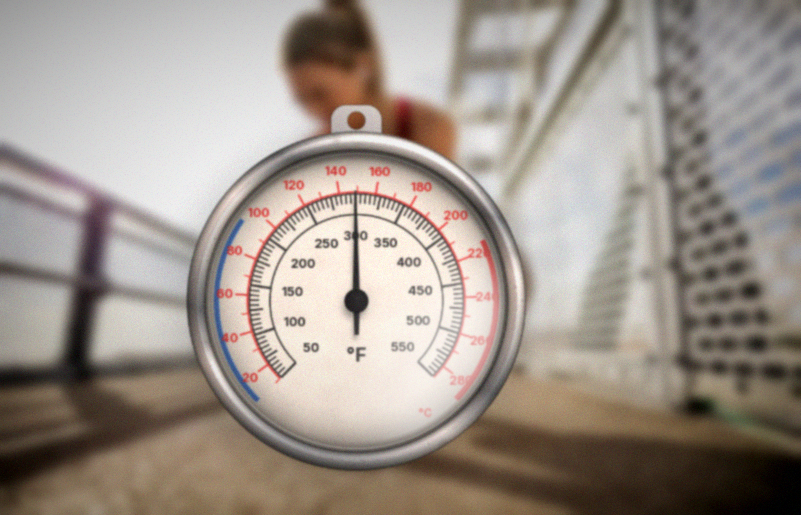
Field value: 300 °F
